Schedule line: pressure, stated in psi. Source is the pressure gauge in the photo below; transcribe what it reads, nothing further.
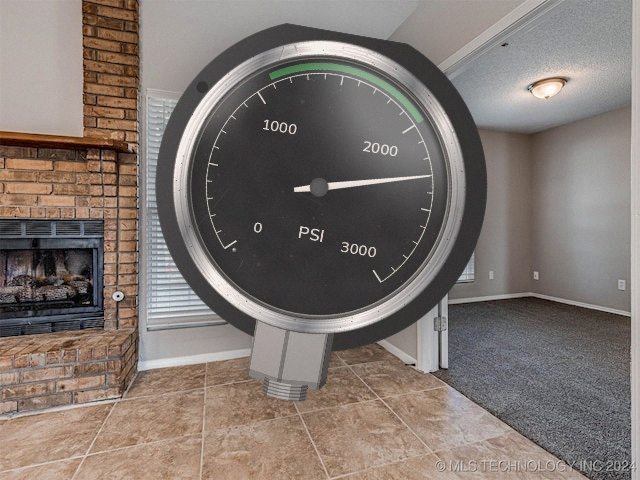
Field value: 2300 psi
